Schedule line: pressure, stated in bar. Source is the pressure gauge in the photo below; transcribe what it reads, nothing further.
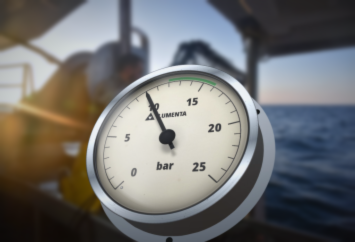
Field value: 10 bar
